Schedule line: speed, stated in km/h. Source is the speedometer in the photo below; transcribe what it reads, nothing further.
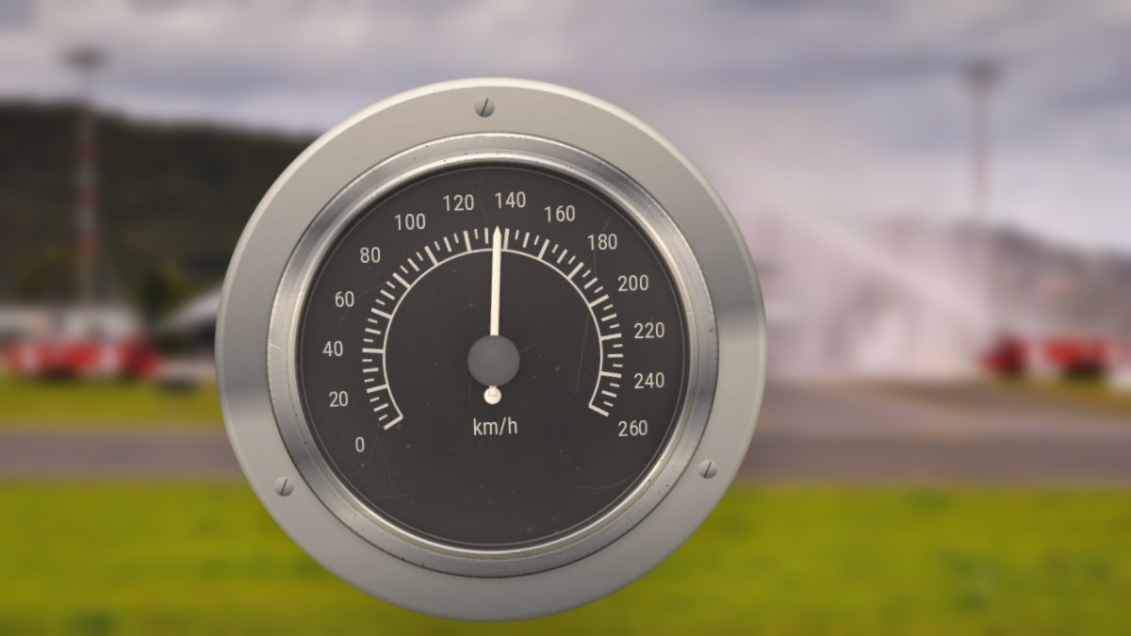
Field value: 135 km/h
